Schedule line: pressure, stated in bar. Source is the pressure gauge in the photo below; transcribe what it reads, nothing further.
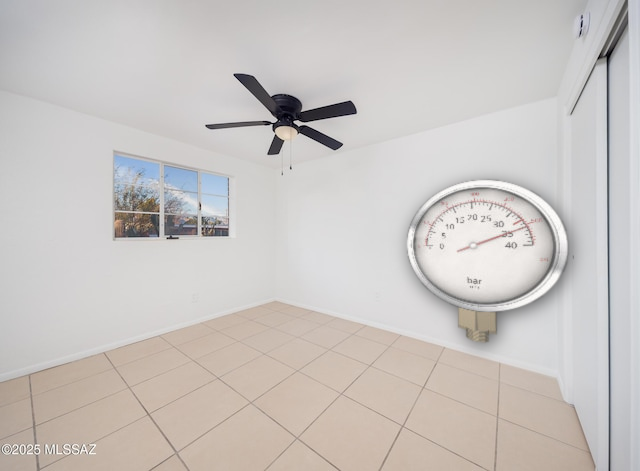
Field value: 35 bar
